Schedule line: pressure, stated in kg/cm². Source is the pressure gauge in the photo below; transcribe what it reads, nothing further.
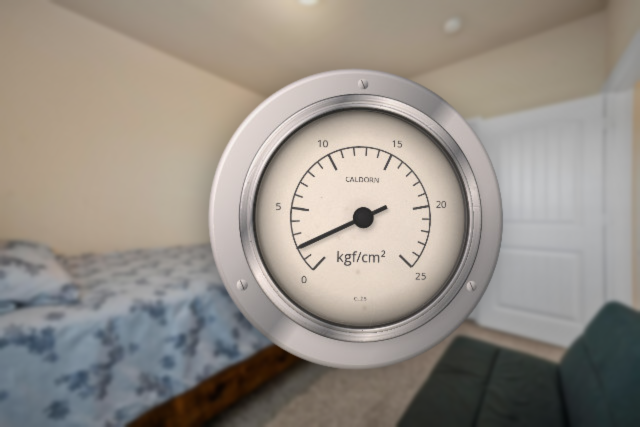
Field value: 2 kg/cm²
